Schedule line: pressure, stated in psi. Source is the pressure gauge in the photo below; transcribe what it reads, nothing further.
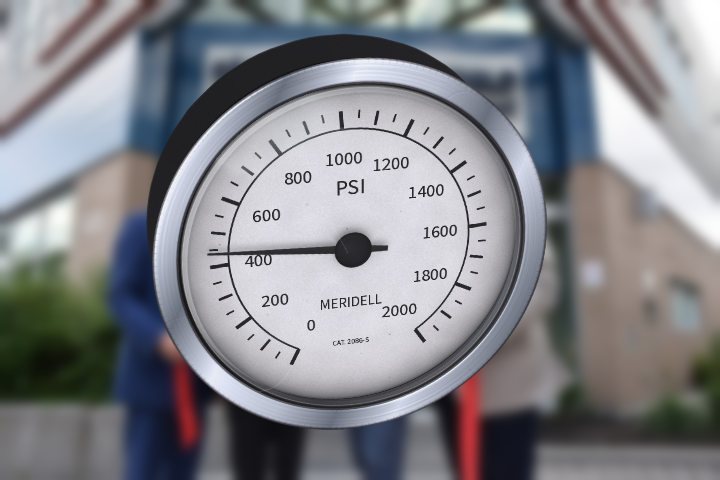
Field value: 450 psi
